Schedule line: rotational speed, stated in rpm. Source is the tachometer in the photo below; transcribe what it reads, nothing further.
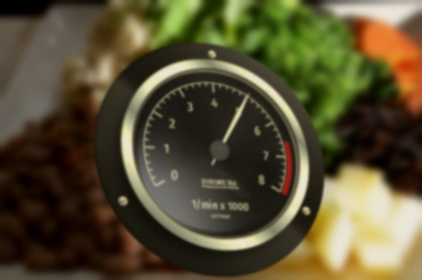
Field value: 5000 rpm
